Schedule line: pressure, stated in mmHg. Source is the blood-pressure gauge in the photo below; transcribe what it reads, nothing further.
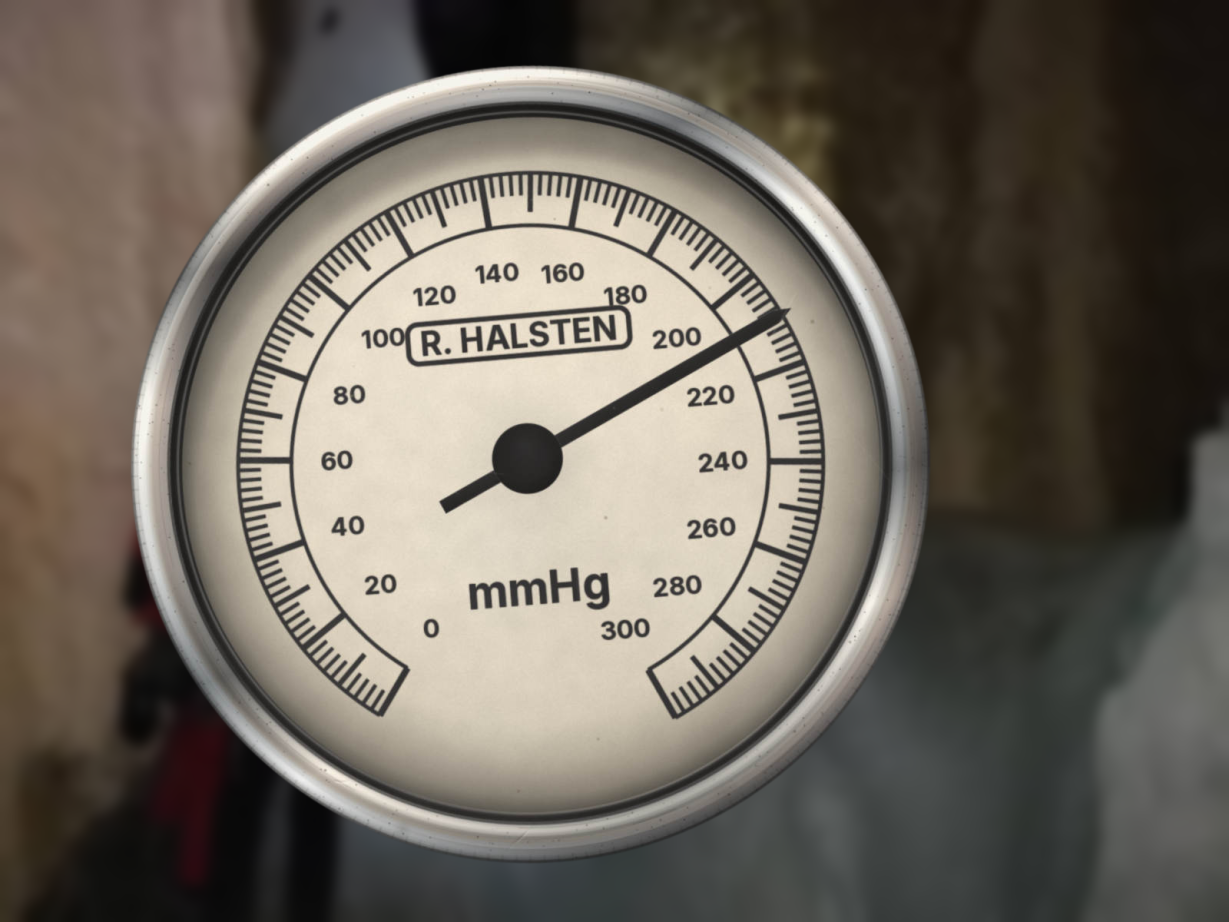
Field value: 210 mmHg
